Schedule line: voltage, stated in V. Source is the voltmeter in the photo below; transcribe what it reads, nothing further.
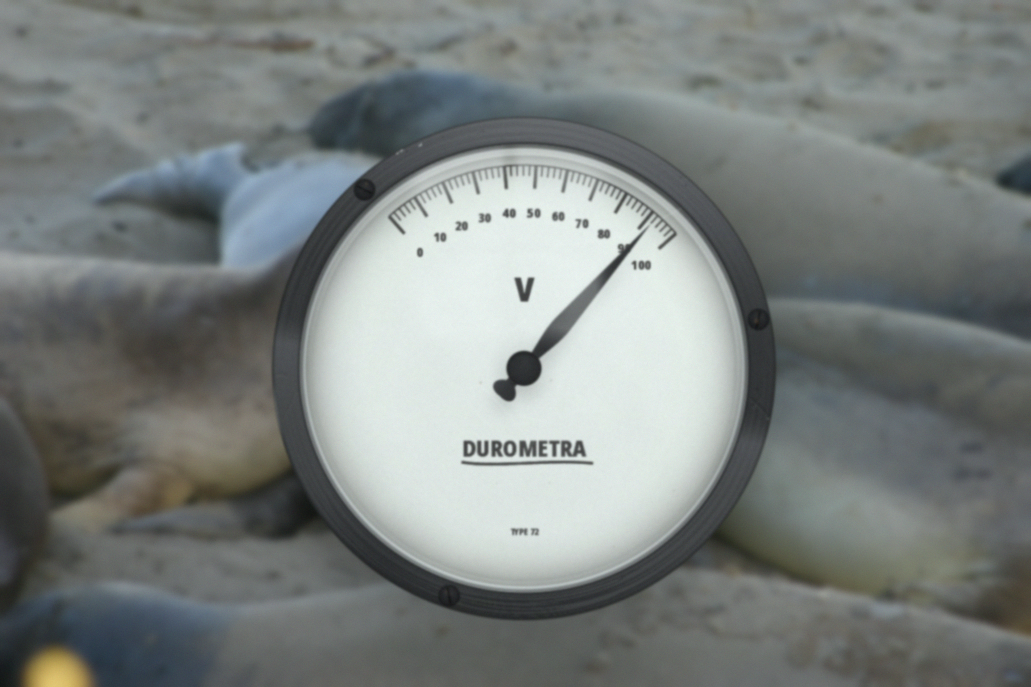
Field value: 92 V
